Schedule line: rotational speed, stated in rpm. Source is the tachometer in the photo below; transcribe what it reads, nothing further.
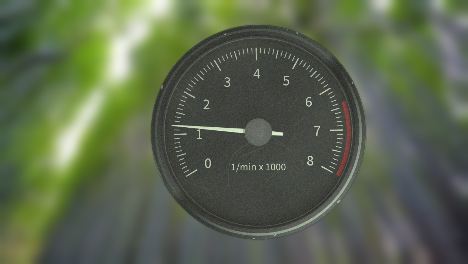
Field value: 1200 rpm
